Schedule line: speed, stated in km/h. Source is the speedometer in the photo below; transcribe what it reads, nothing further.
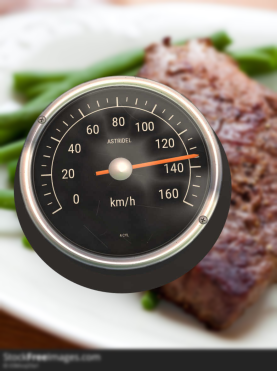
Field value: 135 km/h
